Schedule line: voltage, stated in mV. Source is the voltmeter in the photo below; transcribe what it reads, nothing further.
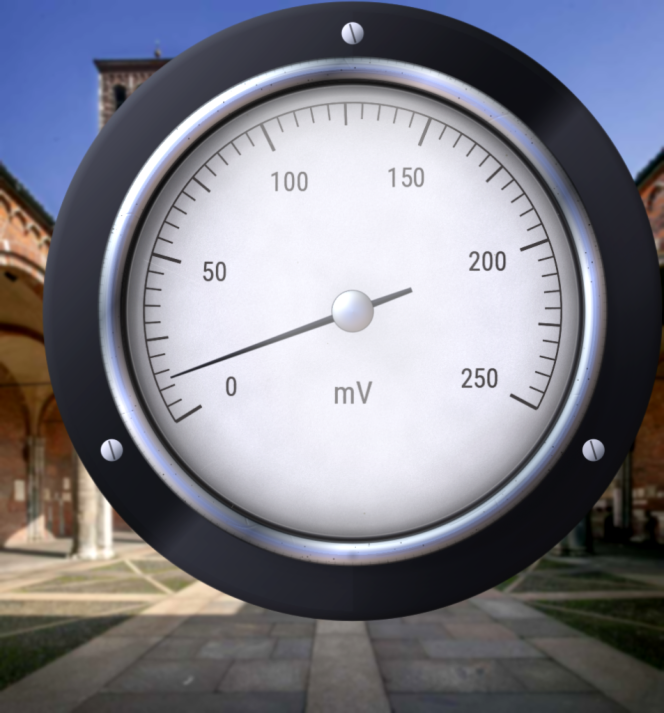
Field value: 12.5 mV
